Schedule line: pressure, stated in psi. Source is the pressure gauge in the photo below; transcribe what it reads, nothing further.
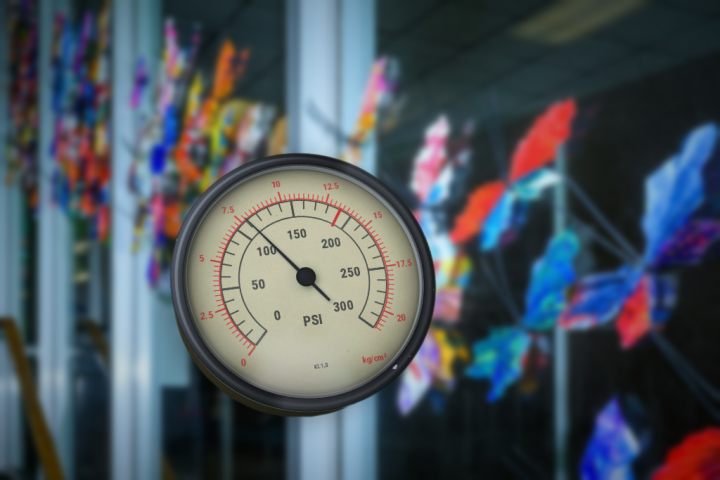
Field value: 110 psi
